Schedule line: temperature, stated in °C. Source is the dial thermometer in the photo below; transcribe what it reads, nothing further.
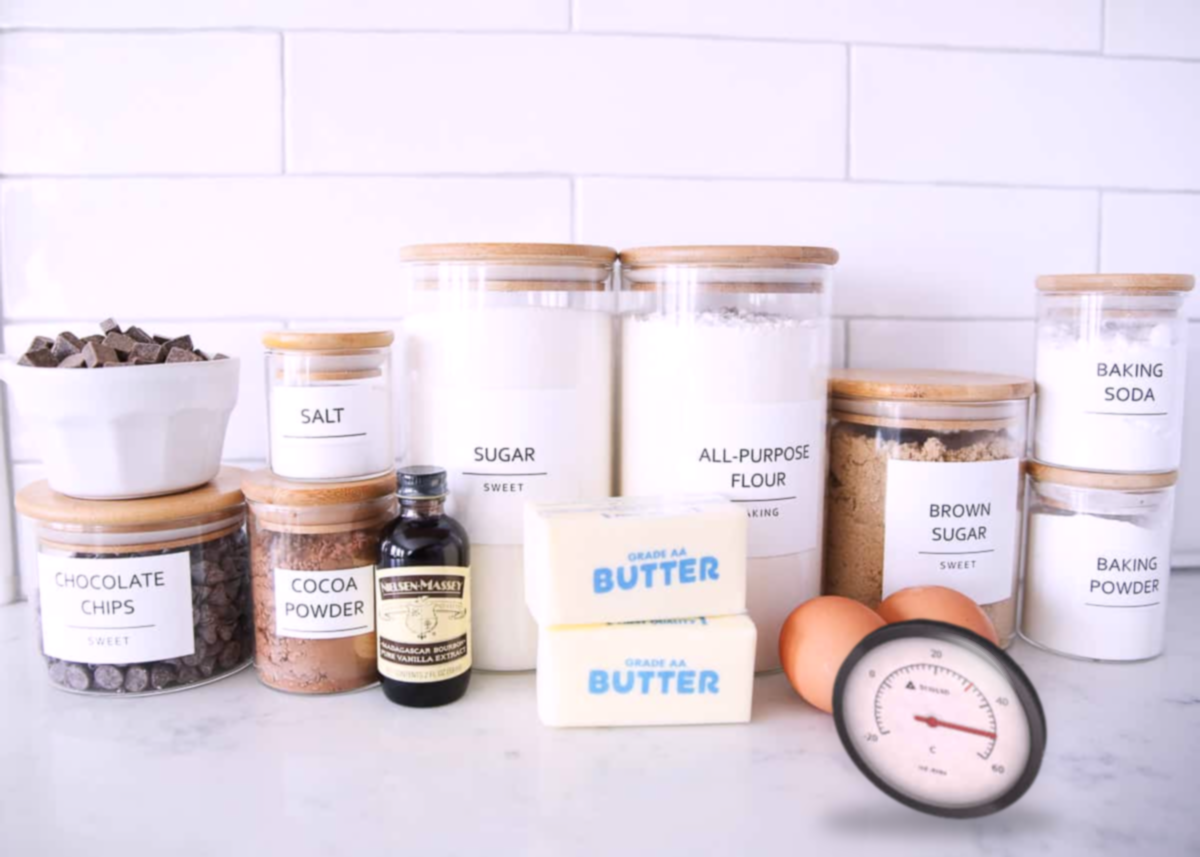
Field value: 50 °C
